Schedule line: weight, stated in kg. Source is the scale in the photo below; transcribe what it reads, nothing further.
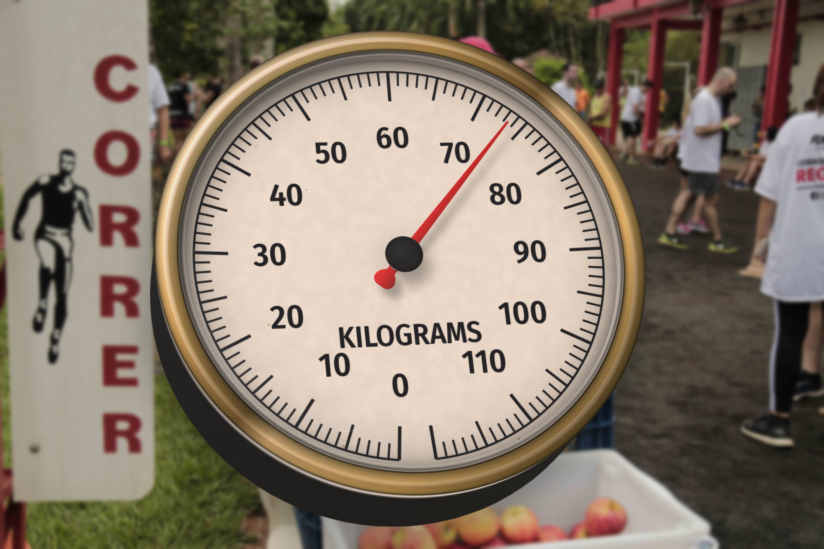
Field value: 73.5 kg
